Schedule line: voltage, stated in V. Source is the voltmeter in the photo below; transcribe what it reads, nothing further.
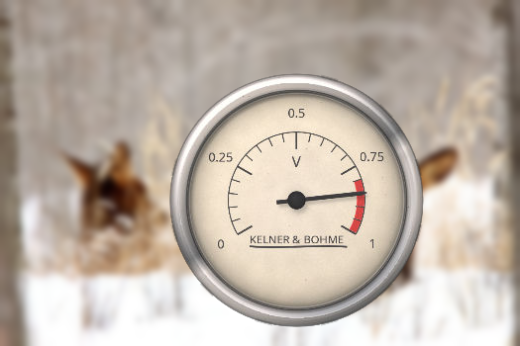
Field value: 0.85 V
